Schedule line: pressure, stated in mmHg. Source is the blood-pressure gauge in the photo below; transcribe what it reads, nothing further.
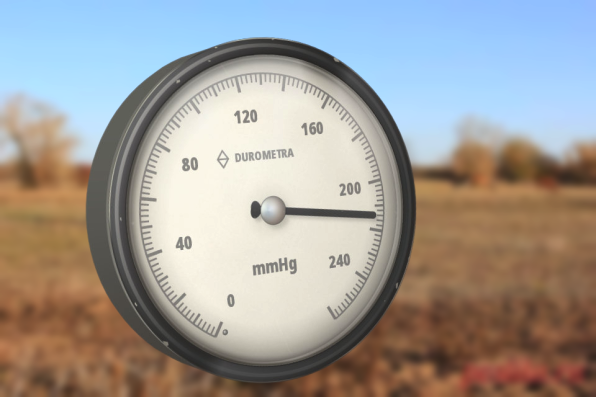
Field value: 214 mmHg
